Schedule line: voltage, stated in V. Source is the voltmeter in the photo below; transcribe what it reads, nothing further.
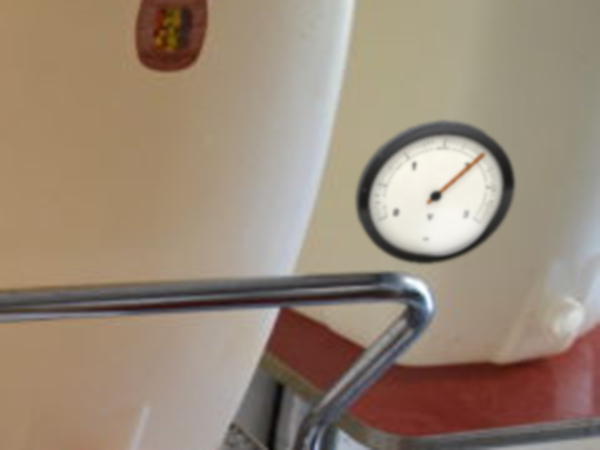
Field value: 2 V
